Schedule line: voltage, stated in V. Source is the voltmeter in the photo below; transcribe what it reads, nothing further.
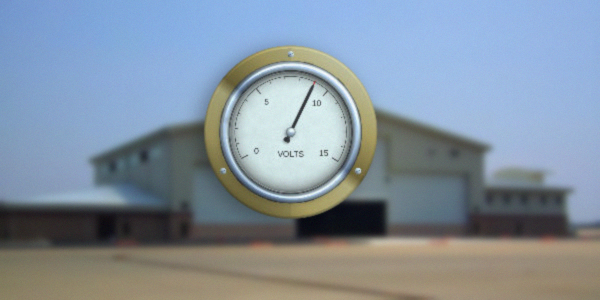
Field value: 9 V
